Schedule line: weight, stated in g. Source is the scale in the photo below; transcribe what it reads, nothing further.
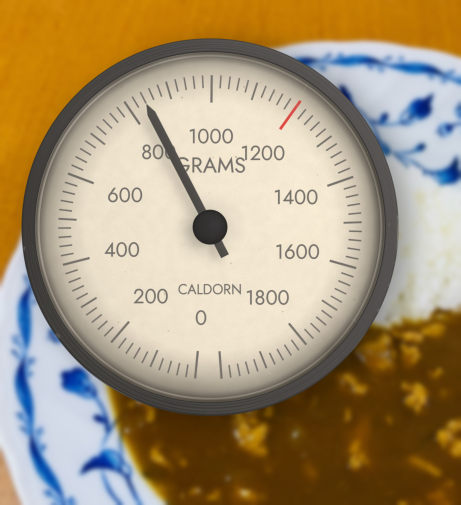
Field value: 840 g
